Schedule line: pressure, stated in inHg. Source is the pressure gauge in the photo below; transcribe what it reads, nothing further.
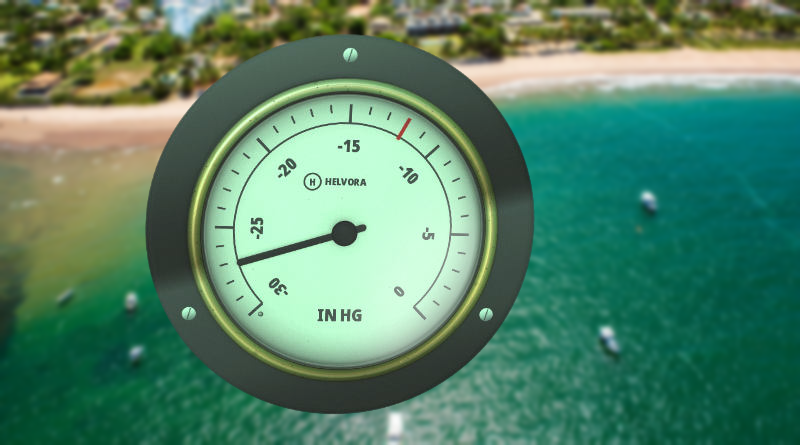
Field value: -27 inHg
